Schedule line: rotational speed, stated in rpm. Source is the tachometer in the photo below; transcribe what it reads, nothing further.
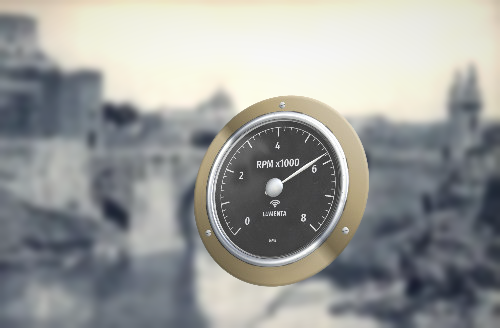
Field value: 5800 rpm
